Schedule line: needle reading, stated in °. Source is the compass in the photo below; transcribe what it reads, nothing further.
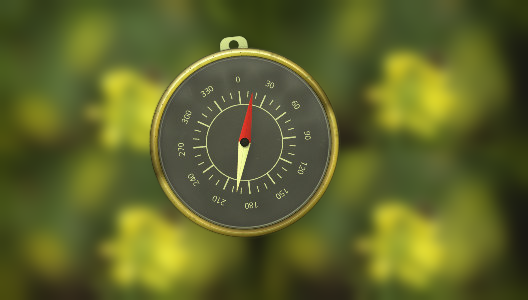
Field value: 15 °
